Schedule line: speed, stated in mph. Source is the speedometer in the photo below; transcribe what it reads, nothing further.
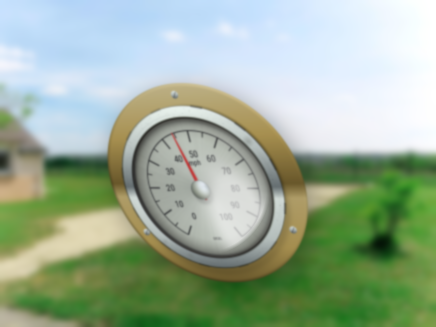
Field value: 45 mph
